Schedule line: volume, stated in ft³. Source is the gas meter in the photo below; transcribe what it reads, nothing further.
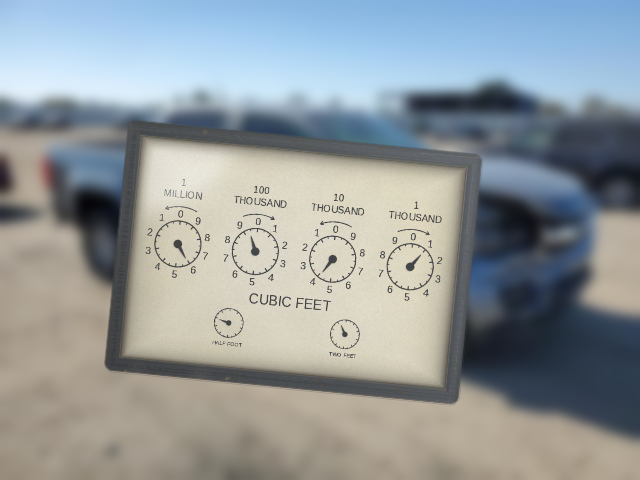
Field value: 594100 ft³
